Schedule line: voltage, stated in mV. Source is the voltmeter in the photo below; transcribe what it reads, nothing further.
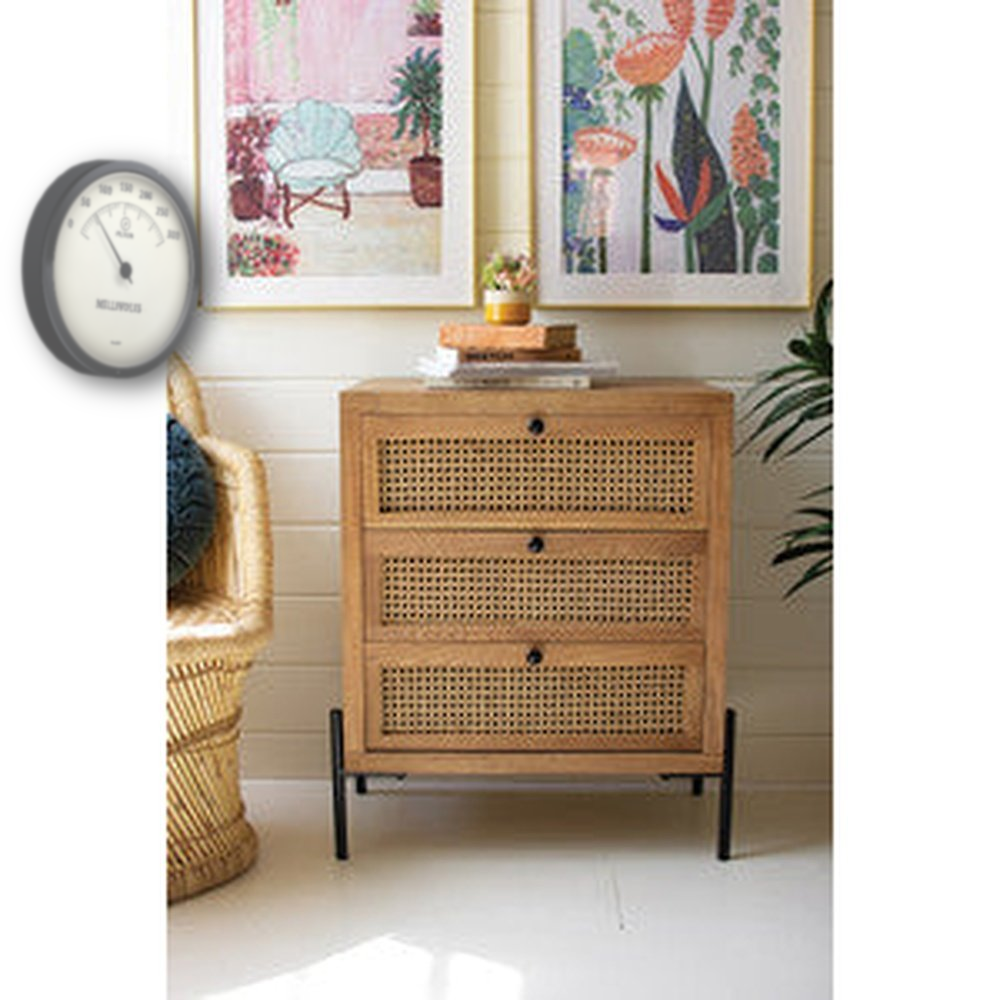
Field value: 50 mV
